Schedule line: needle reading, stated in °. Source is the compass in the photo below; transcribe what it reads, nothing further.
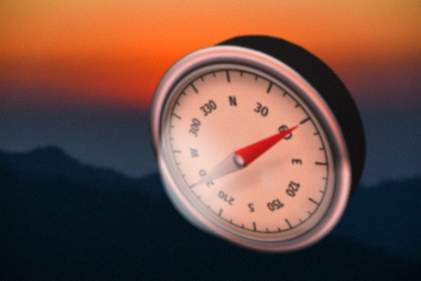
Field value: 60 °
